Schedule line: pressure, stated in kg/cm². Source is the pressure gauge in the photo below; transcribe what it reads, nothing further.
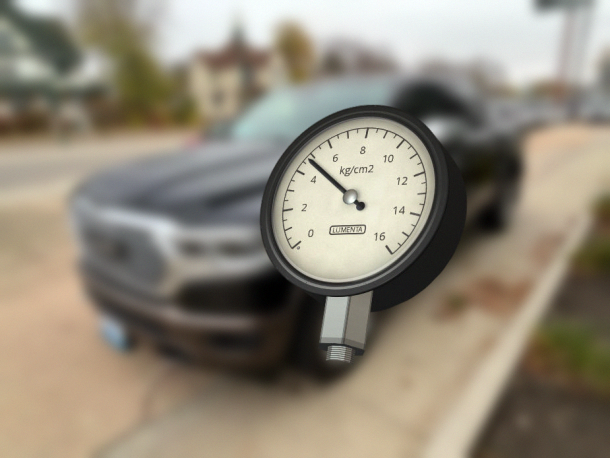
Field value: 4.75 kg/cm²
